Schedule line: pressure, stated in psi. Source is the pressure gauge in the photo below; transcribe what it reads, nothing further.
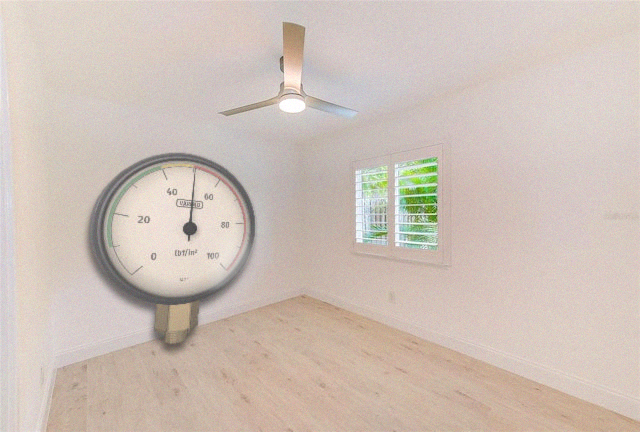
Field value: 50 psi
